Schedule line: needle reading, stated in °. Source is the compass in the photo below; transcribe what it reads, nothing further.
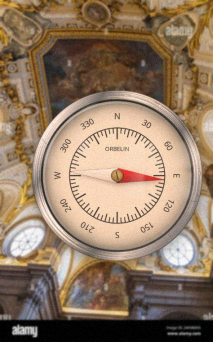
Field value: 95 °
